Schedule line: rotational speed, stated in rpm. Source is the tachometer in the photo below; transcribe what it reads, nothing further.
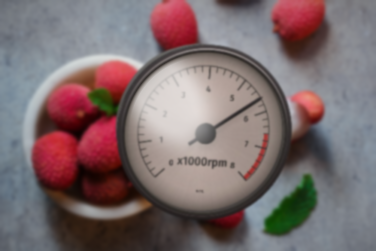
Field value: 5600 rpm
